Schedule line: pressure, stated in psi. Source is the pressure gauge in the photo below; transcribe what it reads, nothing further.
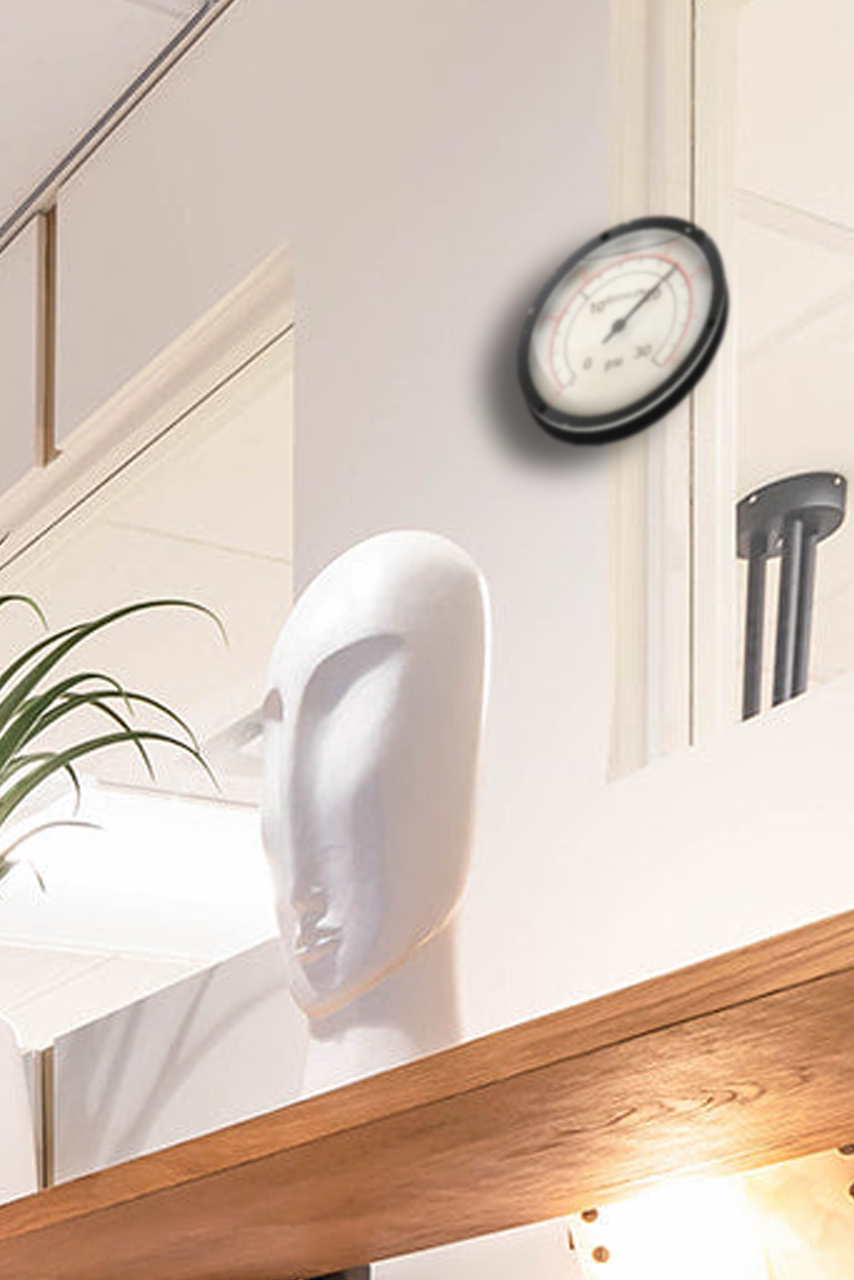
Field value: 20 psi
